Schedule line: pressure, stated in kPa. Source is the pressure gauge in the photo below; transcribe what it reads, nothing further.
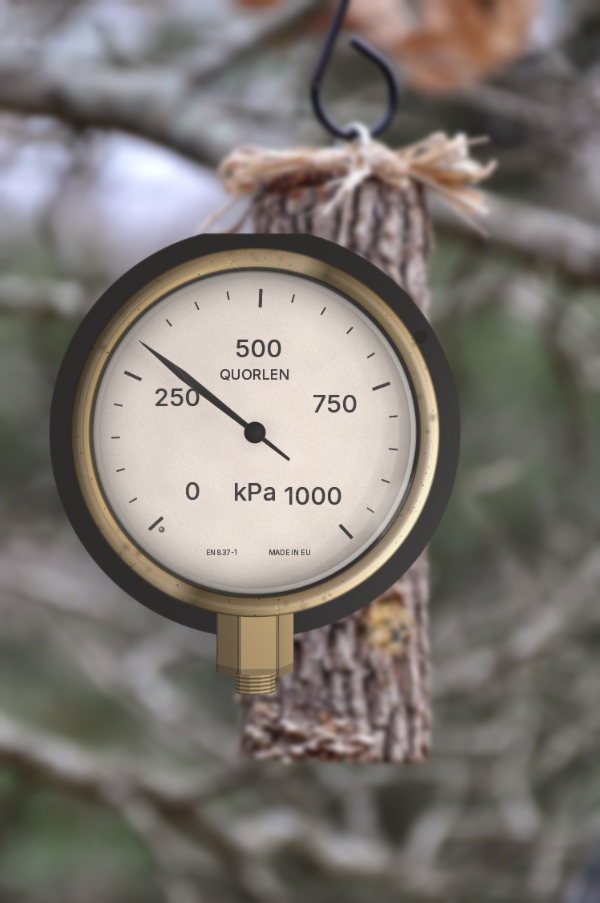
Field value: 300 kPa
